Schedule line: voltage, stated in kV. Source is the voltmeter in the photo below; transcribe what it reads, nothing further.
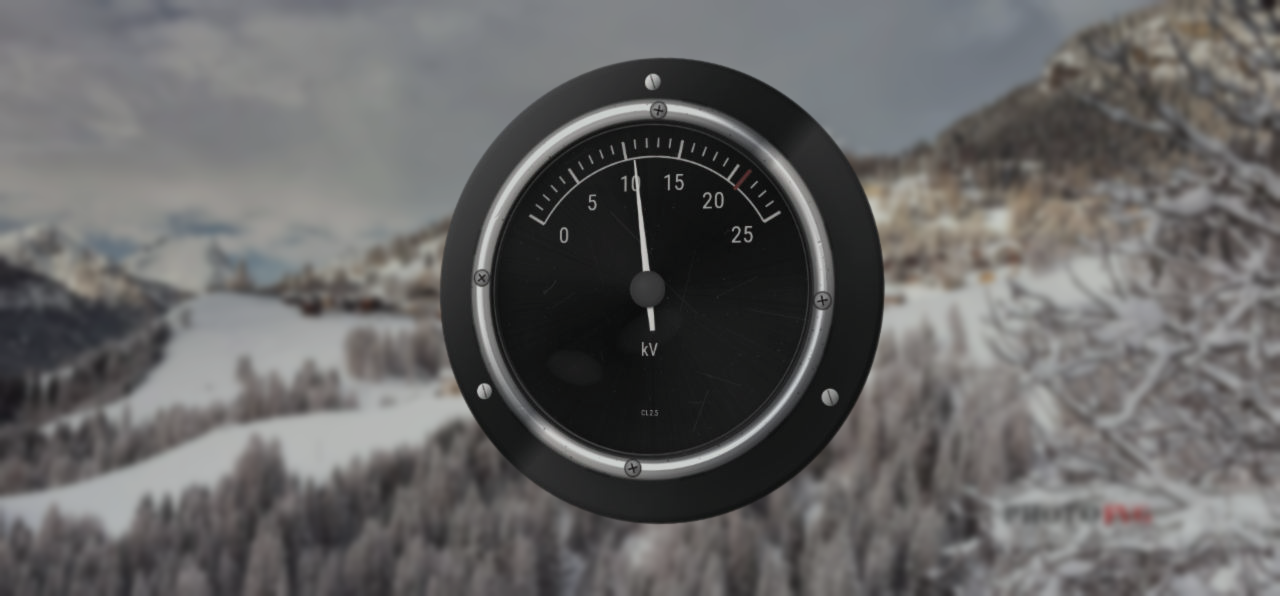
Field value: 11 kV
